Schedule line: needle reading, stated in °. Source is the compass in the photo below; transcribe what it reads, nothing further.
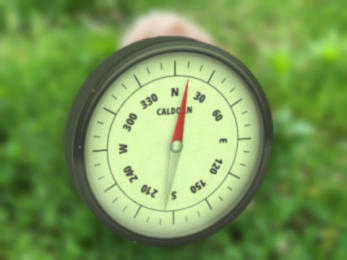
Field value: 10 °
